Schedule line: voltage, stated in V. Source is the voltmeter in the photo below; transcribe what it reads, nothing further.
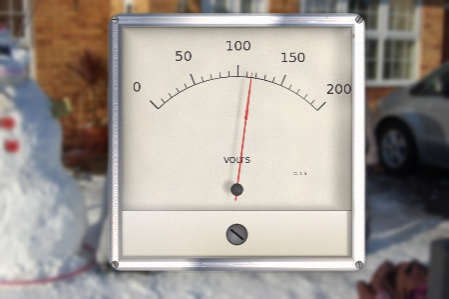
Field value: 115 V
